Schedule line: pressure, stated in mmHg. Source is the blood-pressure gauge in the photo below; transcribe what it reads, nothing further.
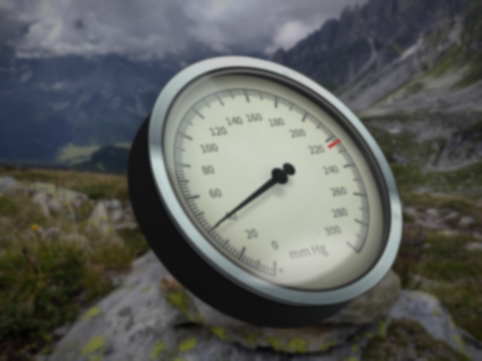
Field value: 40 mmHg
